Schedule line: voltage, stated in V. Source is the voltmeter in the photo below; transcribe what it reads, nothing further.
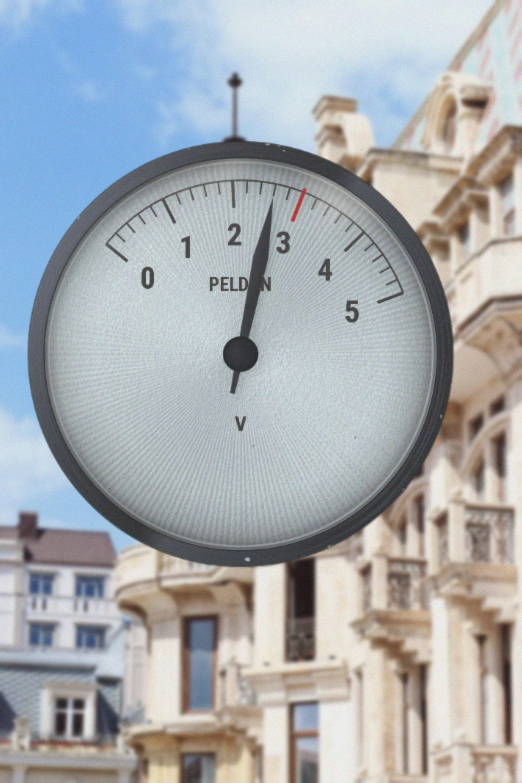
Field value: 2.6 V
